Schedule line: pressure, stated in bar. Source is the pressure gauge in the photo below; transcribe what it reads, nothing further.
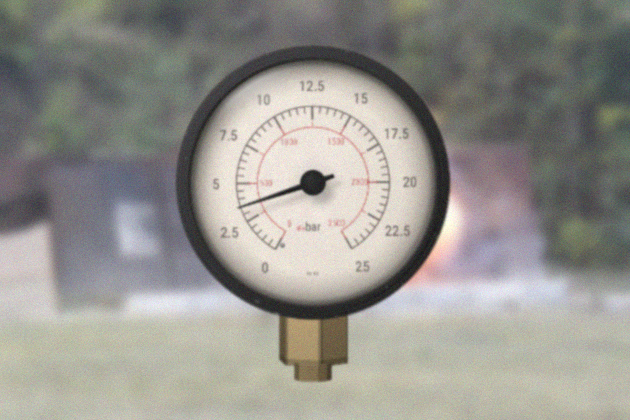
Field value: 3.5 bar
